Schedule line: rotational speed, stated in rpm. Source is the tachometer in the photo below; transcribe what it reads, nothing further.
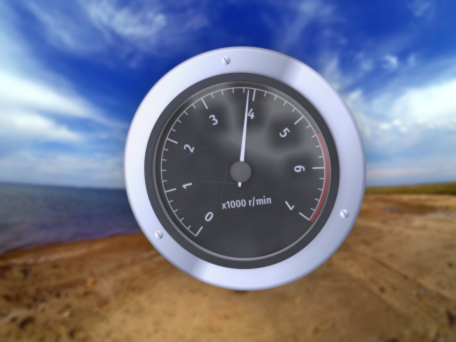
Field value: 3900 rpm
